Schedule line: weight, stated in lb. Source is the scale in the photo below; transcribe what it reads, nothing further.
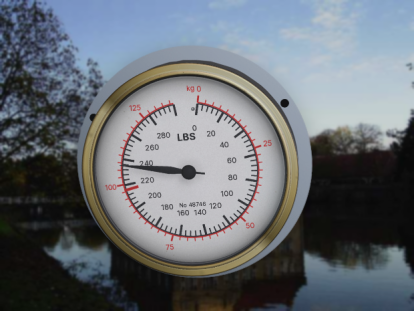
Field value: 236 lb
